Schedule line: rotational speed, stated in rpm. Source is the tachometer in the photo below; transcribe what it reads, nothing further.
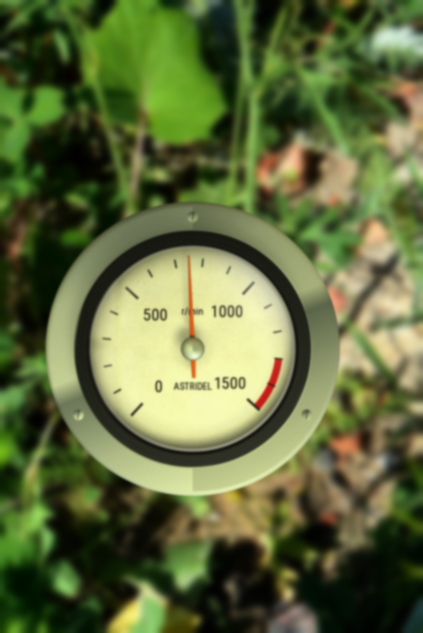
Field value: 750 rpm
